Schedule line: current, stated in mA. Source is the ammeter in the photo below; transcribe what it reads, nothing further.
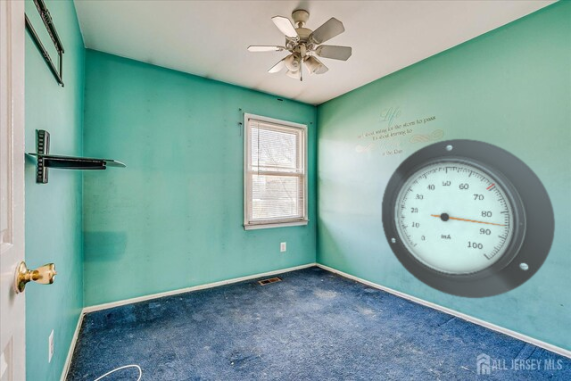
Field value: 85 mA
